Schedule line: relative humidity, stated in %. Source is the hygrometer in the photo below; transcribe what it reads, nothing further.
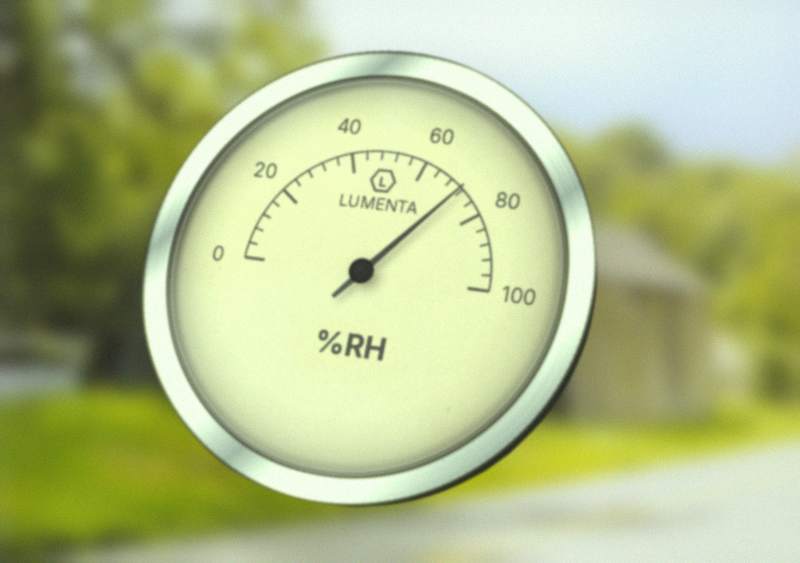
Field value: 72 %
